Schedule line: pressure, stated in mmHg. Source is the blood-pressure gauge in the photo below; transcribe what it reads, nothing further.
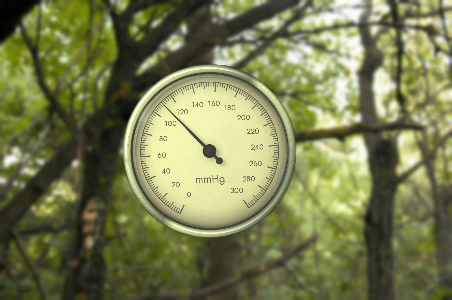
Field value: 110 mmHg
